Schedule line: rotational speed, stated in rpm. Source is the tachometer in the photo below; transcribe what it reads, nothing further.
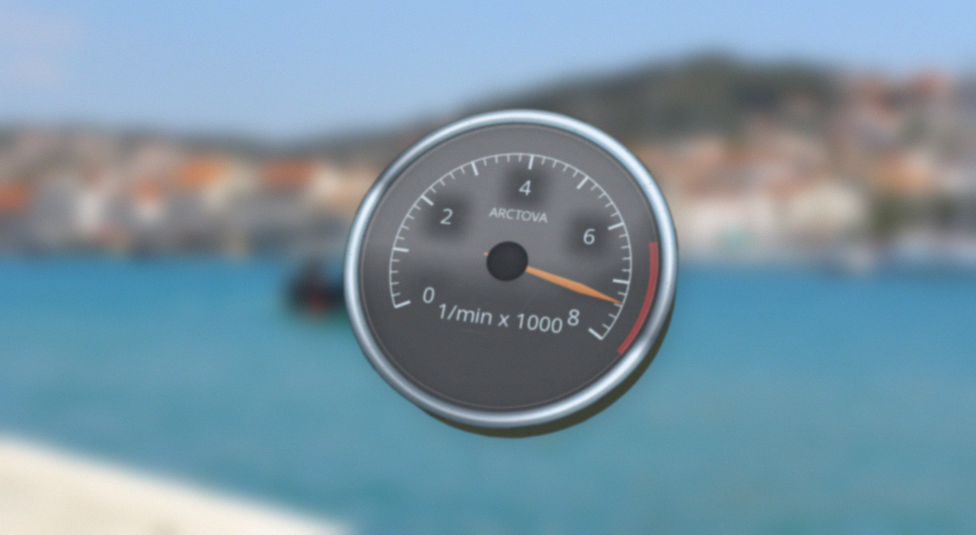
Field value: 7400 rpm
